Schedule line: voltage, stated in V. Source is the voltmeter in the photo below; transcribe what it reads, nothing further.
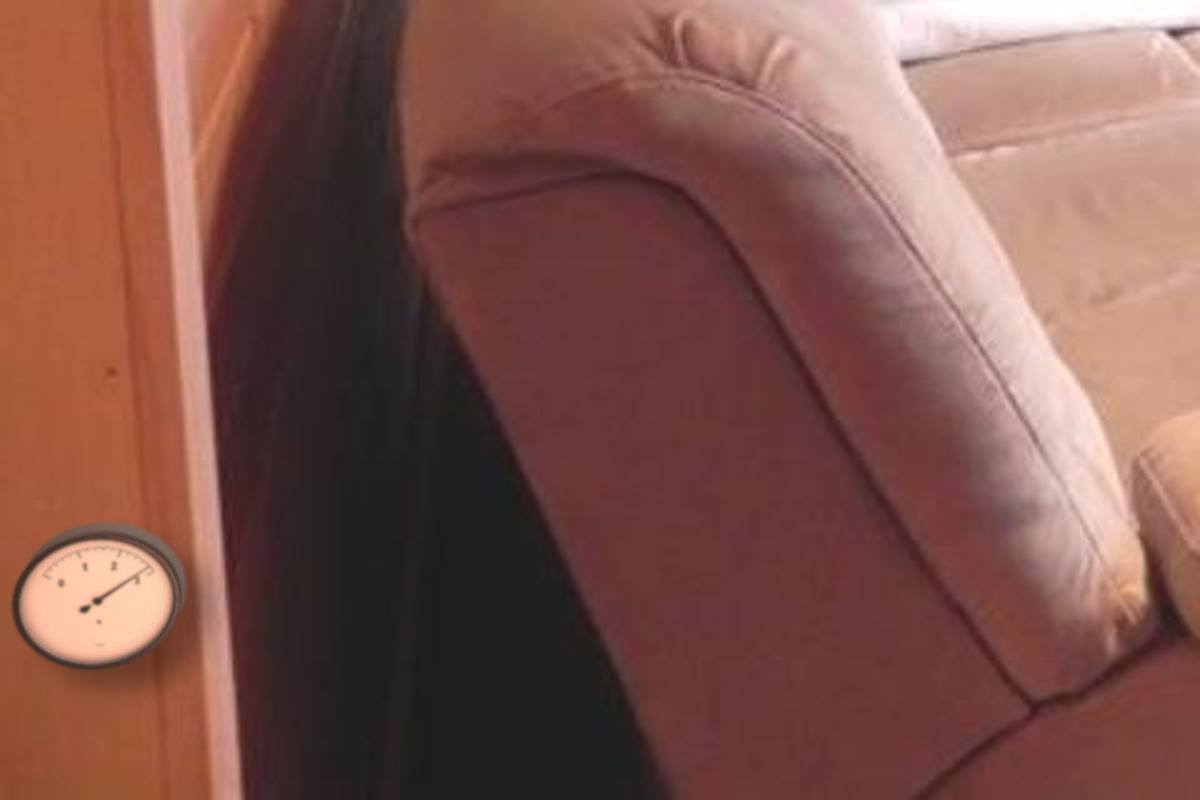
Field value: 2.8 V
